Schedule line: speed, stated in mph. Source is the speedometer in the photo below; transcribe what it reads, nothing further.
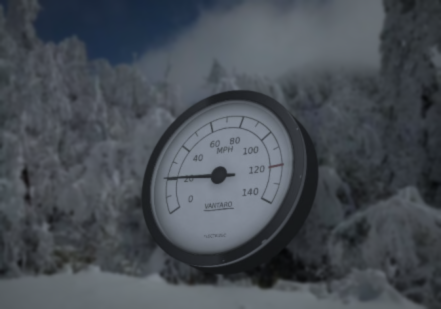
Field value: 20 mph
